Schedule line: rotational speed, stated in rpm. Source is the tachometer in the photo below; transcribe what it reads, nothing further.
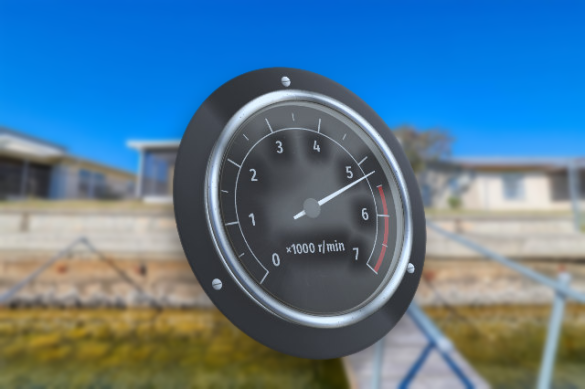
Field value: 5250 rpm
